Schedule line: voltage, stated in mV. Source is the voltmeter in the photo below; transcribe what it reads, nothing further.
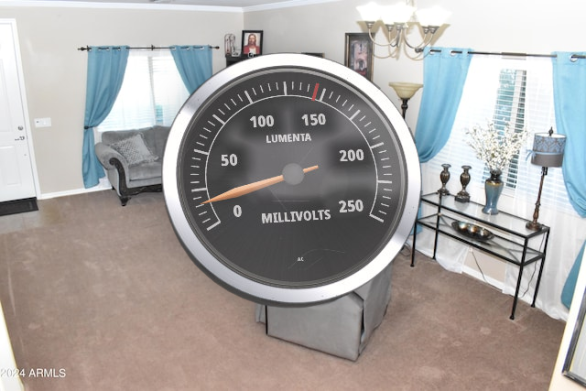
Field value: 15 mV
